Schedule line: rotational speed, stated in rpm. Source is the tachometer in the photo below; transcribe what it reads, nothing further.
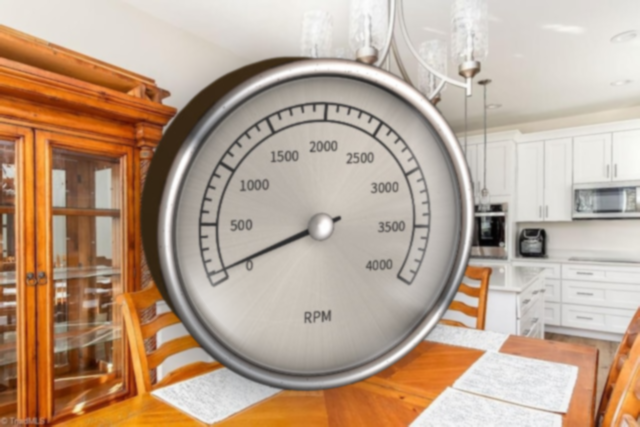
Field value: 100 rpm
